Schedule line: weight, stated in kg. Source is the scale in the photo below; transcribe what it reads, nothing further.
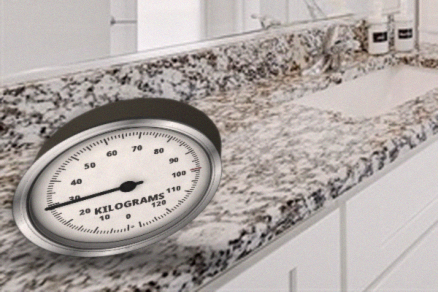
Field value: 30 kg
